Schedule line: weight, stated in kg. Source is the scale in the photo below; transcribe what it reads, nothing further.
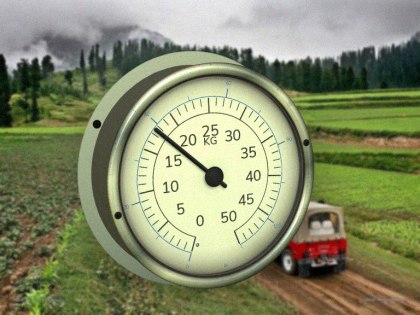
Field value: 17.5 kg
